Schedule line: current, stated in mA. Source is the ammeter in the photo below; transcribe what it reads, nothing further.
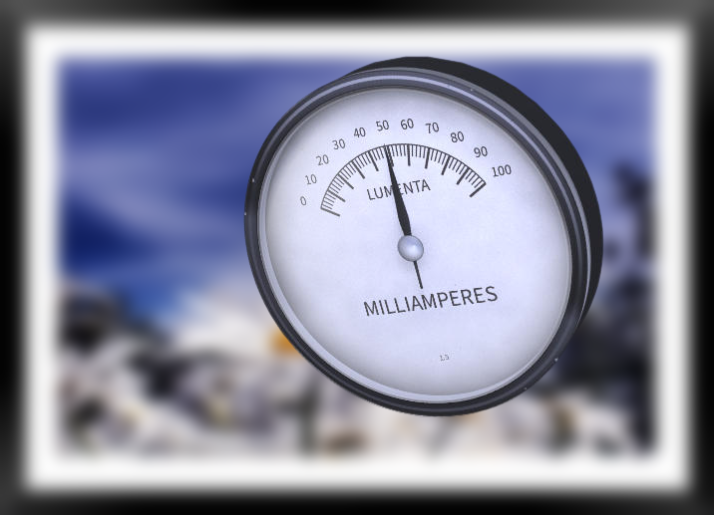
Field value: 50 mA
